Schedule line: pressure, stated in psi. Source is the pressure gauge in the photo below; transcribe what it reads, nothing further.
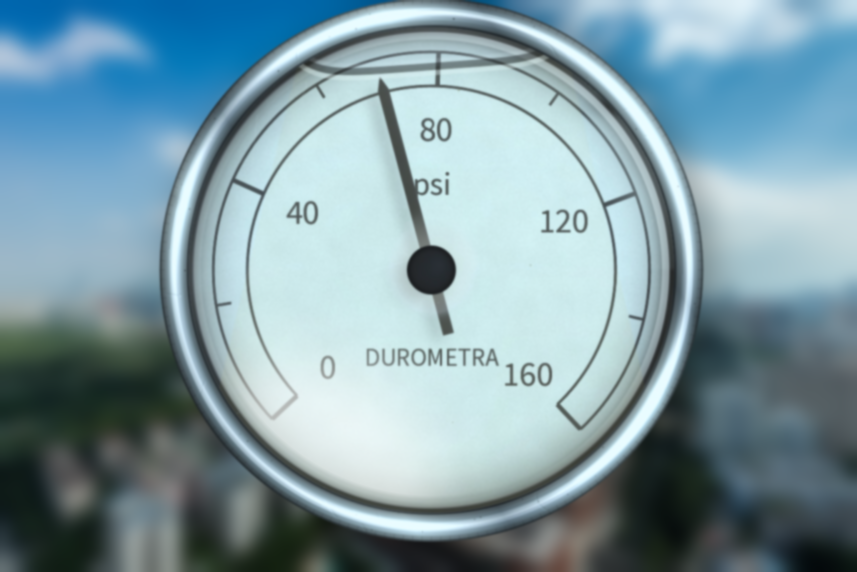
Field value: 70 psi
